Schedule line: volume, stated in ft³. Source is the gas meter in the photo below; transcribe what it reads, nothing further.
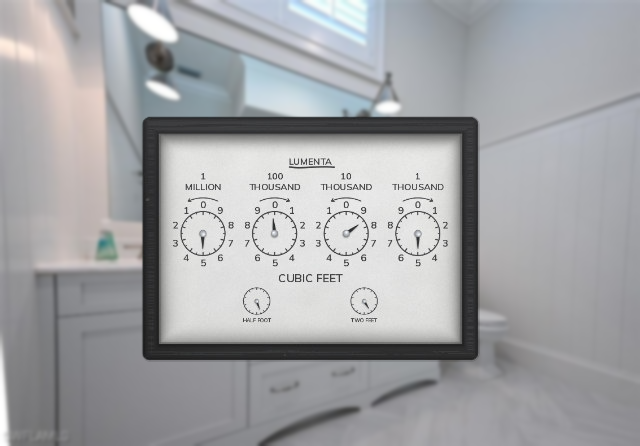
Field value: 498500 ft³
